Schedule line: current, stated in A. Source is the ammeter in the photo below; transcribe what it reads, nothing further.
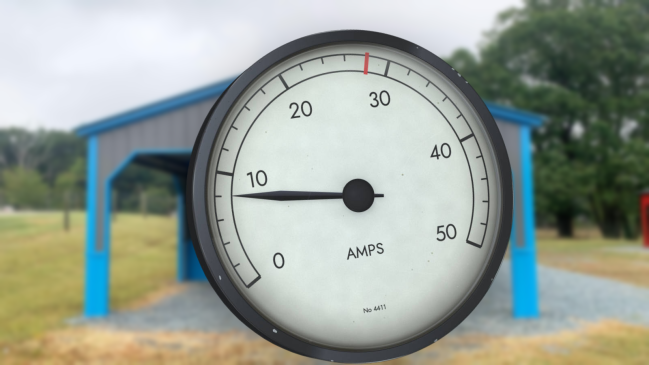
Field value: 8 A
